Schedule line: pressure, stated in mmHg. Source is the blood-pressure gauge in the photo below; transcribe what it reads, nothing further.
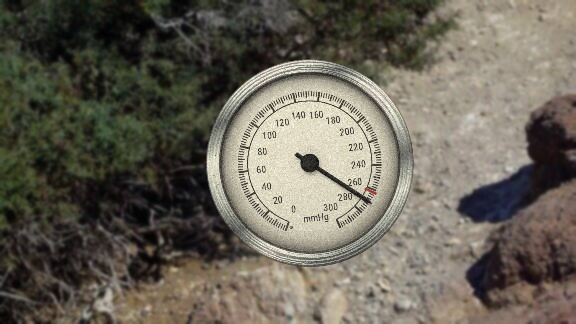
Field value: 270 mmHg
